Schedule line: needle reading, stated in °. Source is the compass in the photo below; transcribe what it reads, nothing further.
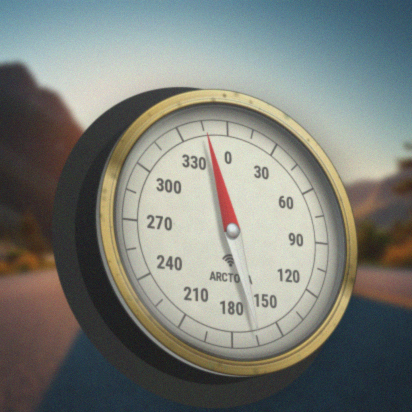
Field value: 345 °
